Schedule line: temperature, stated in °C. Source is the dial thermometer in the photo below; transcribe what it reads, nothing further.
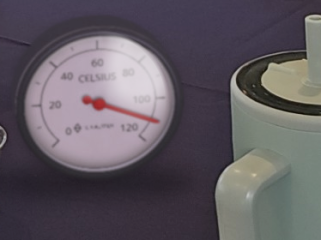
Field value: 110 °C
